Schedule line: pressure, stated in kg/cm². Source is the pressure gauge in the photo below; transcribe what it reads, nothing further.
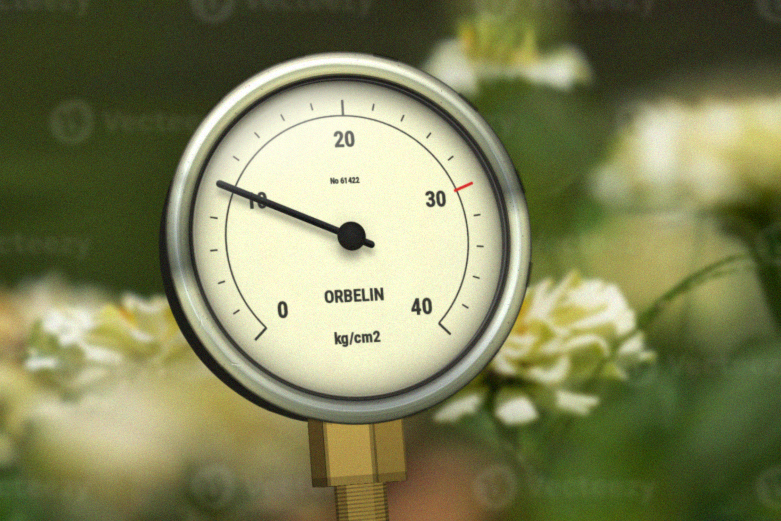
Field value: 10 kg/cm²
